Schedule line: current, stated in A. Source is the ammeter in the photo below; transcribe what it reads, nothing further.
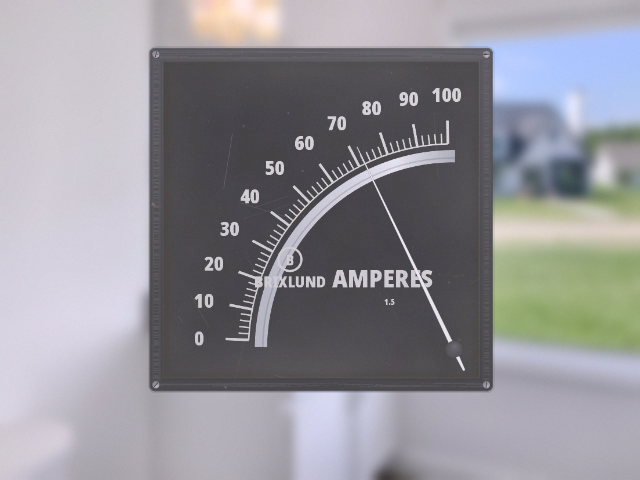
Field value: 72 A
